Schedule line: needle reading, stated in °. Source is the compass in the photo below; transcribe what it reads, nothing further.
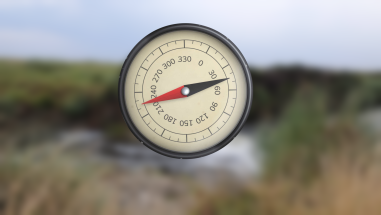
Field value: 225 °
